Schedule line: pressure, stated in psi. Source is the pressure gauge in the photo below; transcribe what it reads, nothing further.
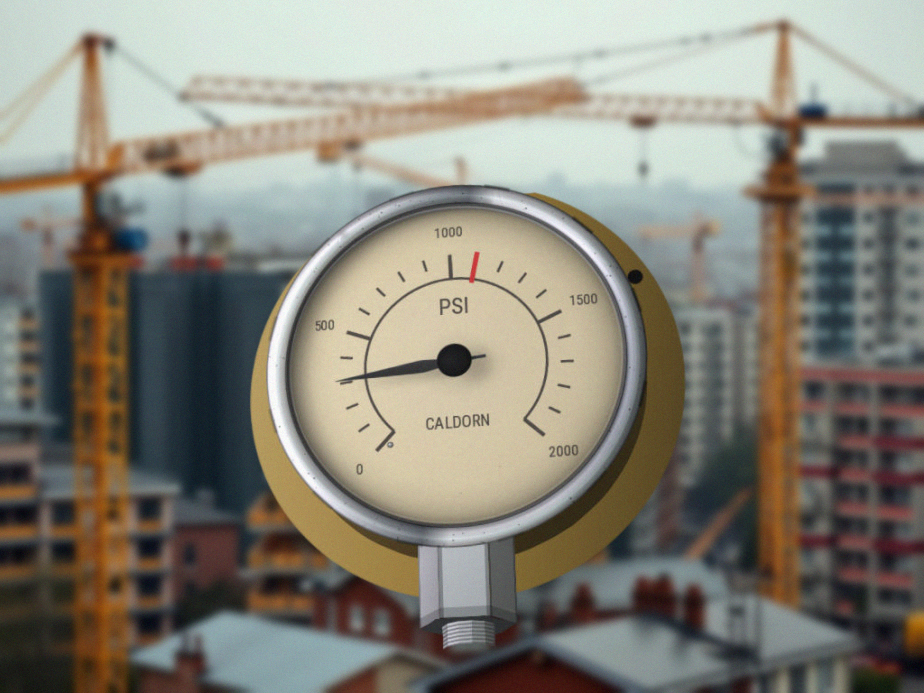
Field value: 300 psi
